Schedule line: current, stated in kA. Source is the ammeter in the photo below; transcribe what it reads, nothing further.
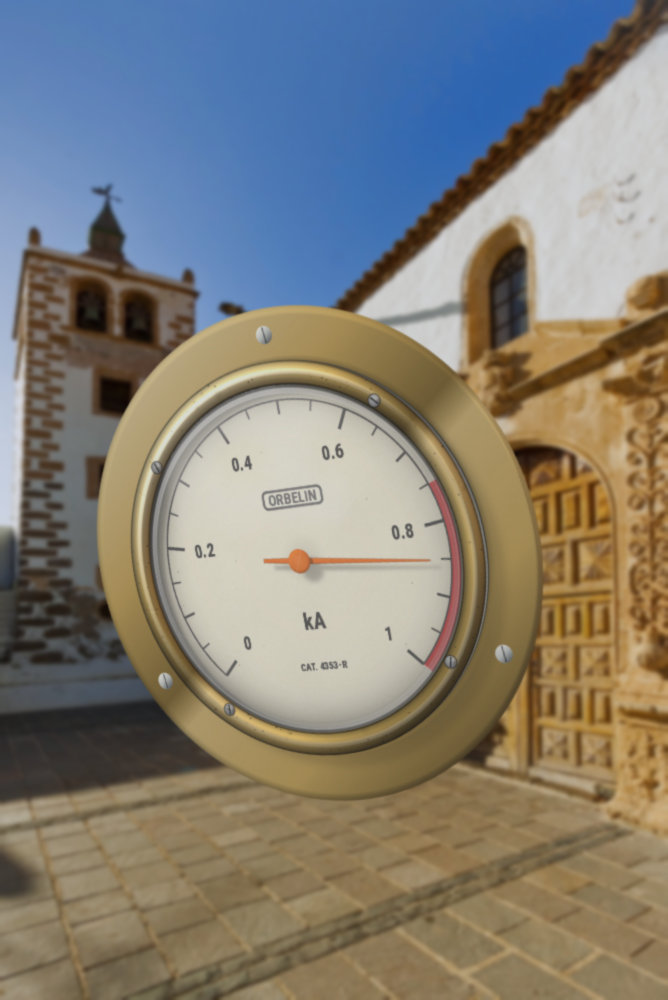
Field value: 0.85 kA
